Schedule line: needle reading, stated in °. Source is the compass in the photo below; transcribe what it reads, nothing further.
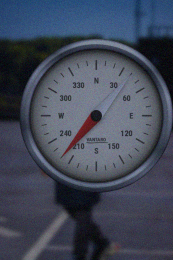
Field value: 220 °
